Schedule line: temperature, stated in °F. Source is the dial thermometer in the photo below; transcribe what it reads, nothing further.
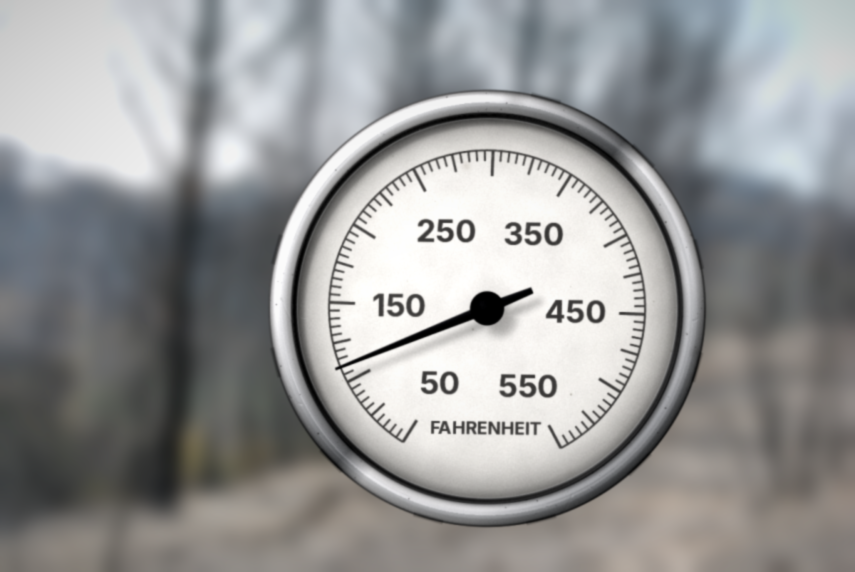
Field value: 110 °F
